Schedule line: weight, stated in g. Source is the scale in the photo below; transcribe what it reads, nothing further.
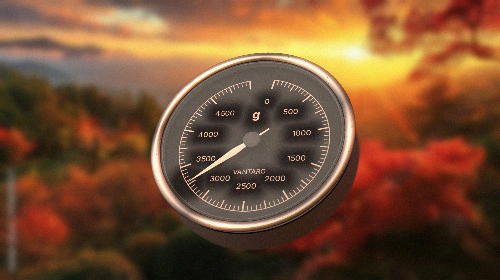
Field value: 3250 g
